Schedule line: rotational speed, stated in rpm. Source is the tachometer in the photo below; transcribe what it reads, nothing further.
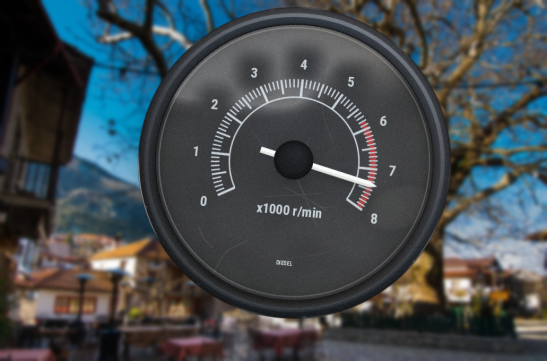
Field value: 7400 rpm
